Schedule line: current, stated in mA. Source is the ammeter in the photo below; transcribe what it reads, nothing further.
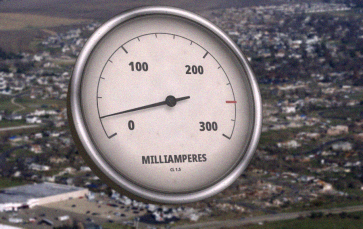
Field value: 20 mA
